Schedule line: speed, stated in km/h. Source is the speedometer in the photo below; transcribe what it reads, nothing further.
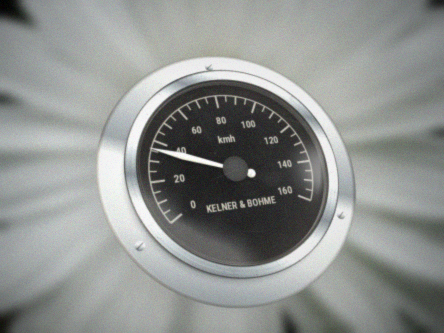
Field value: 35 km/h
